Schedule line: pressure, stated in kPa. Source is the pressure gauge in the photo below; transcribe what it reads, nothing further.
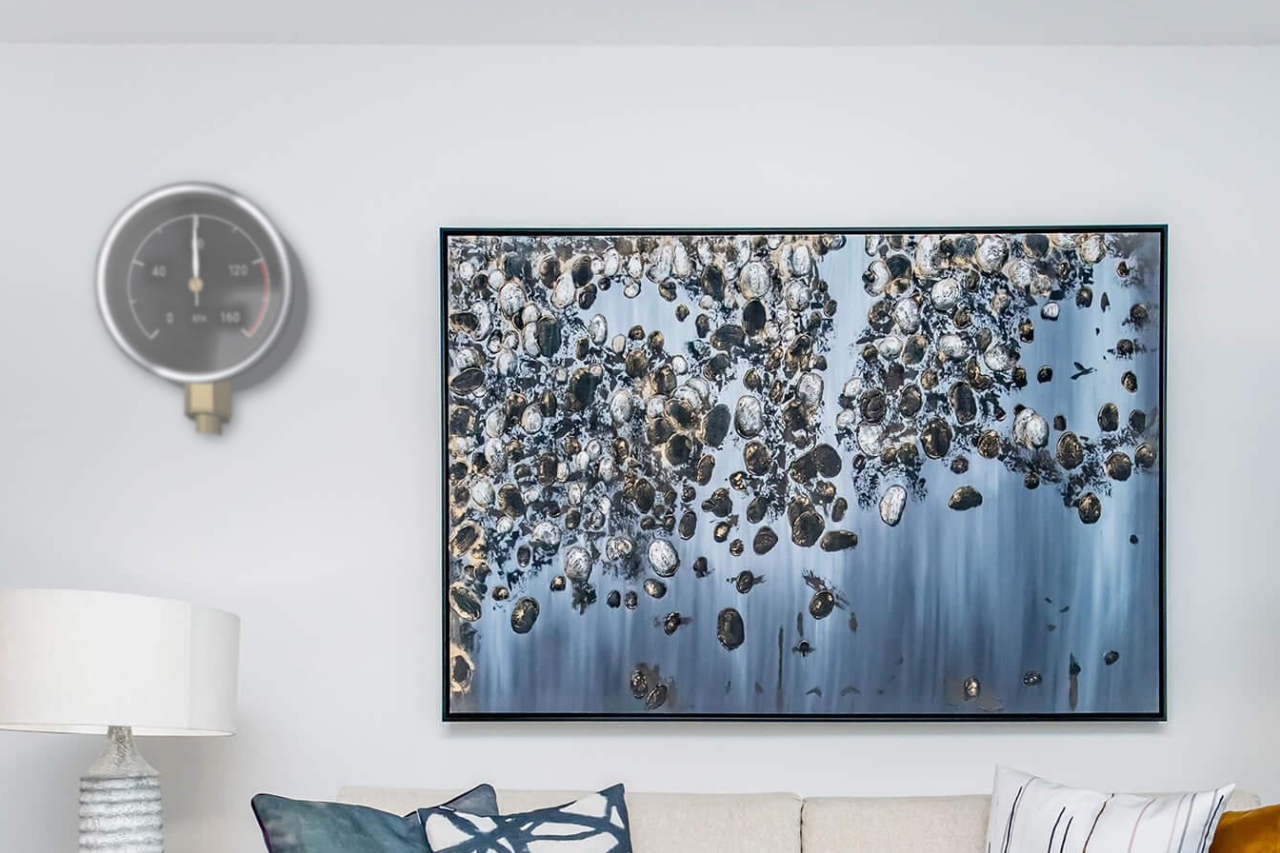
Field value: 80 kPa
